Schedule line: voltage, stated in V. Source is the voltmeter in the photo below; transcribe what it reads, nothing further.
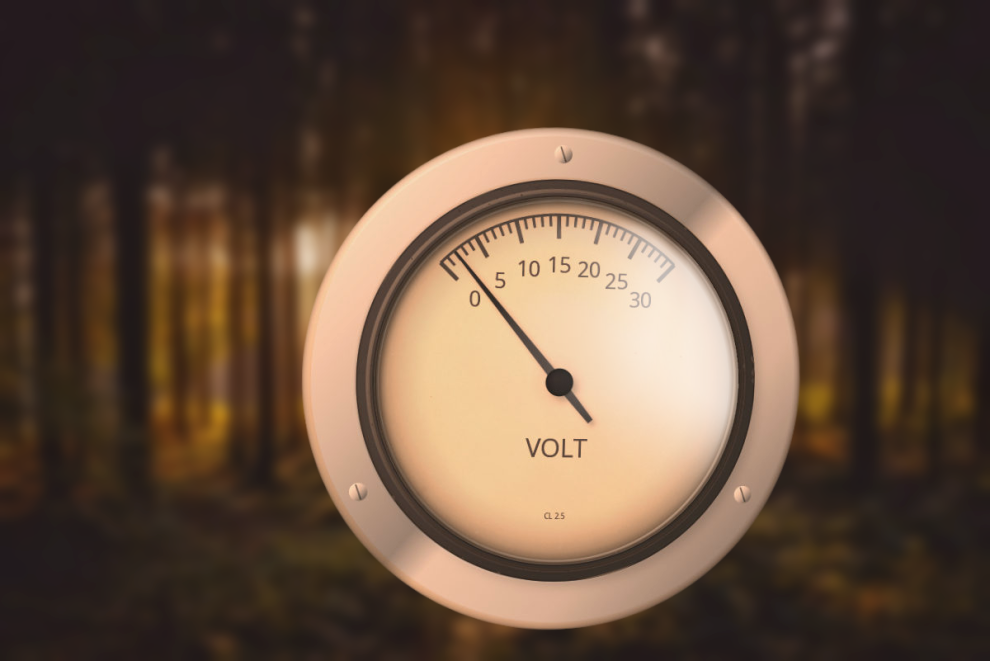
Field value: 2 V
